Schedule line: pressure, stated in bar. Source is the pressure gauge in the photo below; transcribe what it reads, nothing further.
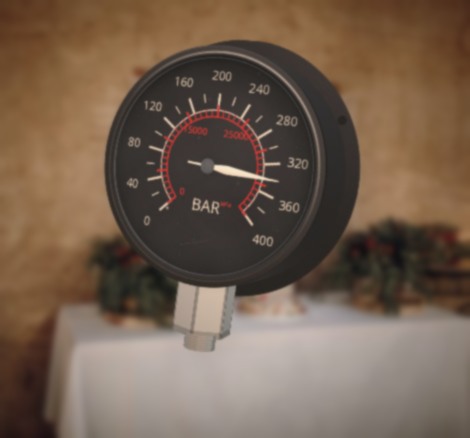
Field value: 340 bar
